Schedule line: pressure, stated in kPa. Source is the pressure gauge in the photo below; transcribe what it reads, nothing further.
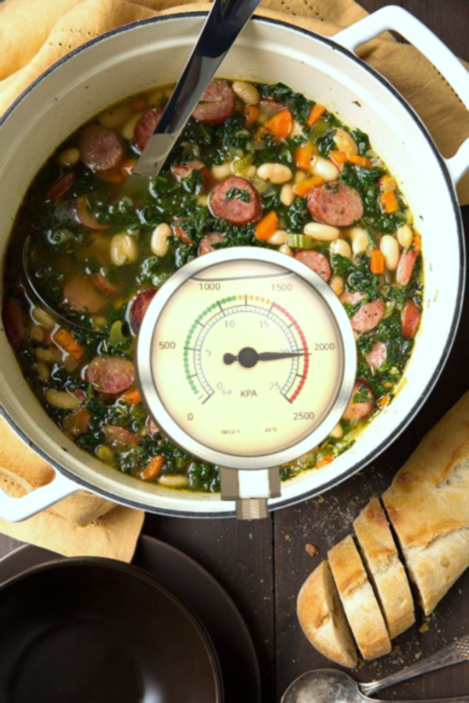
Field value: 2050 kPa
